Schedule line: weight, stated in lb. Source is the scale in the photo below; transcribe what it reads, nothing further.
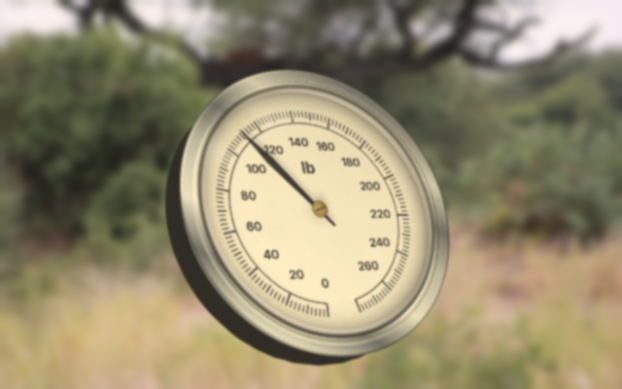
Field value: 110 lb
